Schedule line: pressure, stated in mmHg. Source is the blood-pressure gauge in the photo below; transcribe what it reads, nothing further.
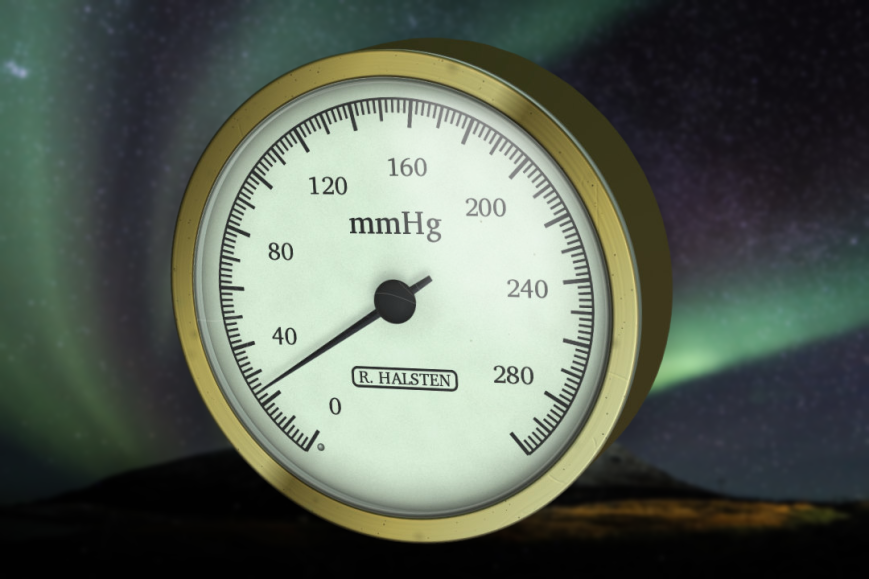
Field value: 24 mmHg
